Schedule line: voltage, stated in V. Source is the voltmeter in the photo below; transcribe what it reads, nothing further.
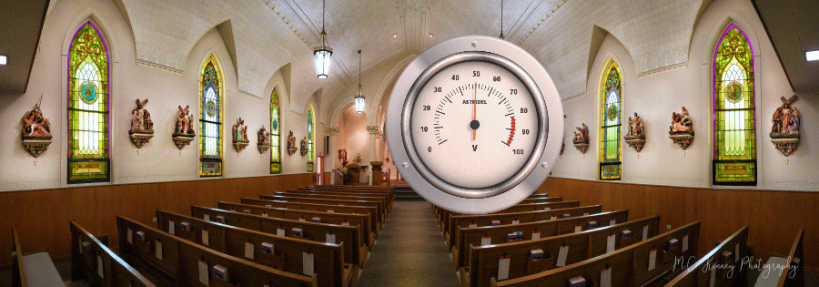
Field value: 50 V
